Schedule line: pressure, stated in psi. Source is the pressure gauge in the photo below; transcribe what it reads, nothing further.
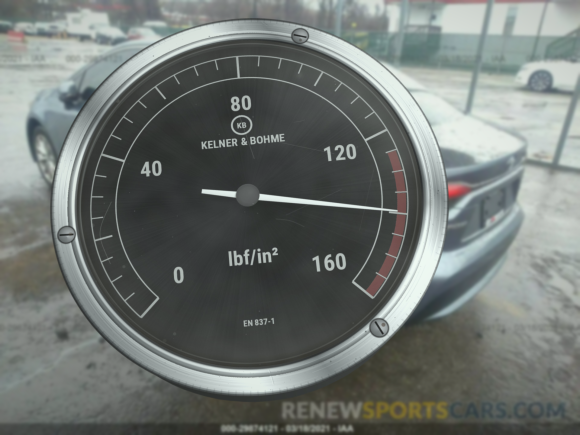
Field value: 140 psi
